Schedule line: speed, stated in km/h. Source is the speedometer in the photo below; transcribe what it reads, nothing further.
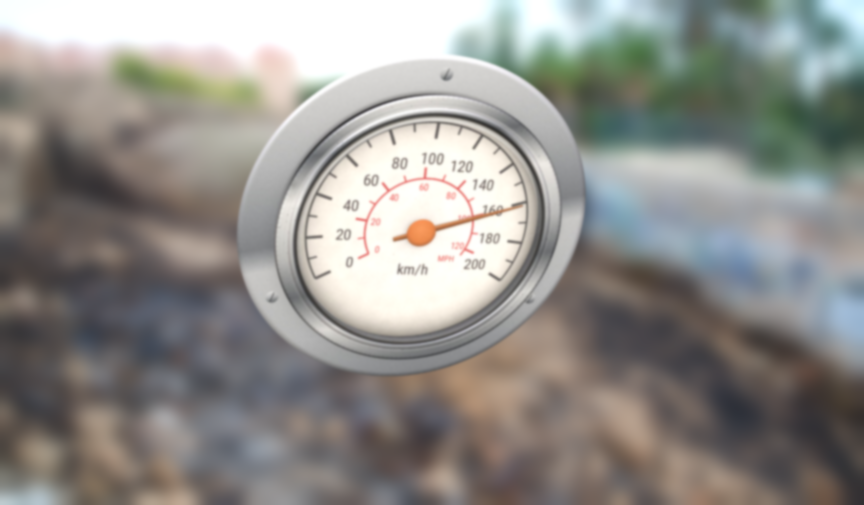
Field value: 160 km/h
